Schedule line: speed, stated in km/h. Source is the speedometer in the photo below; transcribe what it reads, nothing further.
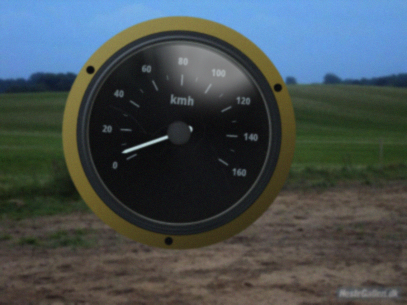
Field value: 5 km/h
